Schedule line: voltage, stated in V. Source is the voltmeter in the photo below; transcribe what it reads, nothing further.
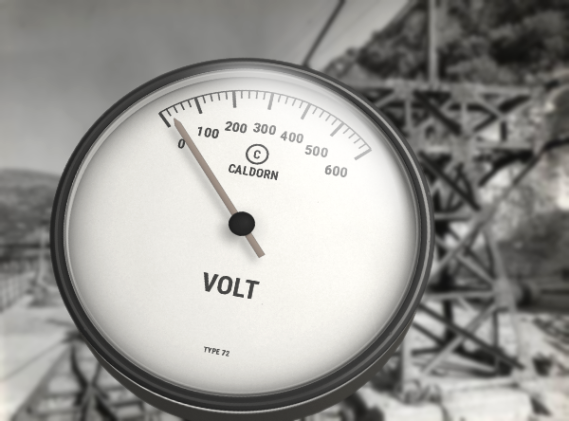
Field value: 20 V
